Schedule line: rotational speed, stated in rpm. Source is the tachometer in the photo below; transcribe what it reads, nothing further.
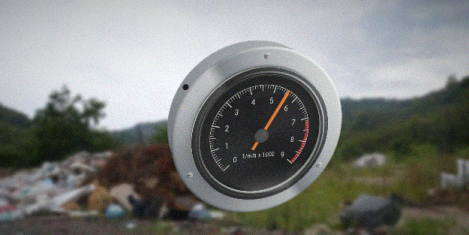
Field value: 5500 rpm
